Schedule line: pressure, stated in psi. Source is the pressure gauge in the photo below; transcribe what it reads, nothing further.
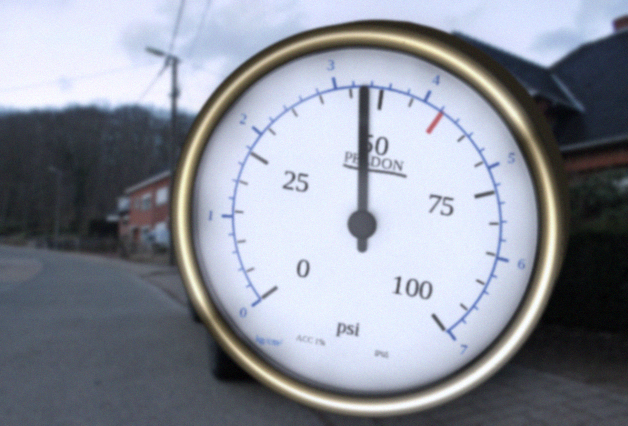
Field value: 47.5 psi
